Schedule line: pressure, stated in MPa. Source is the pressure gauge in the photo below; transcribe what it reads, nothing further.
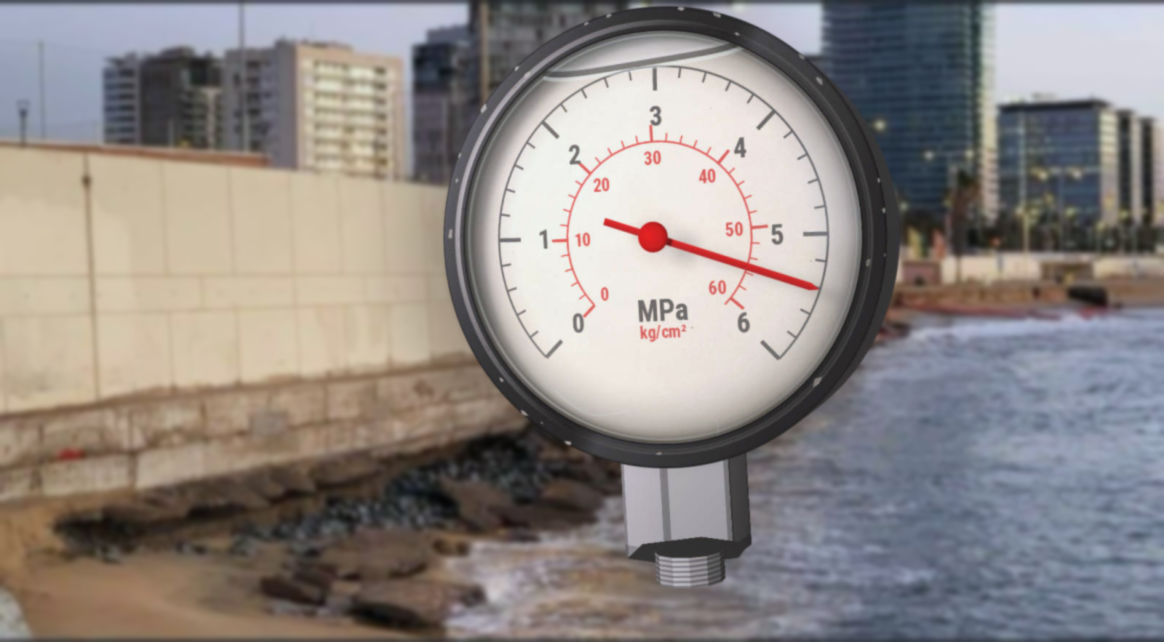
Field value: 5.4 MPa
